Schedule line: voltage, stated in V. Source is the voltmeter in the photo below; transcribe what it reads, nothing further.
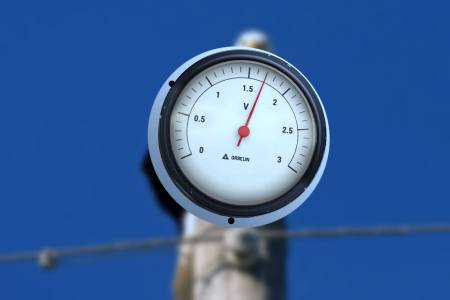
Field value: 1.7 V
